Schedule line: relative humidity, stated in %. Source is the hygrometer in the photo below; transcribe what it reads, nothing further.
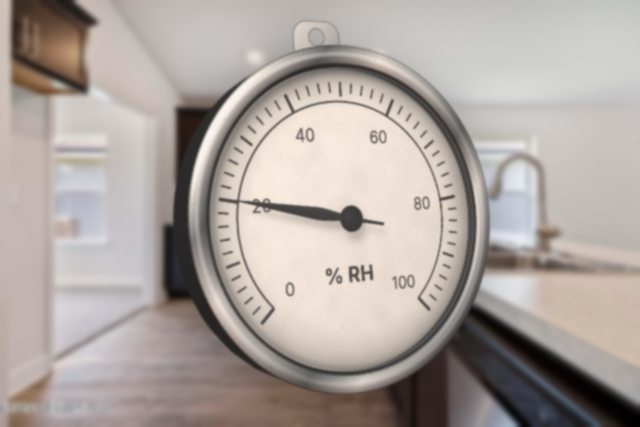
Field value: 20 %
